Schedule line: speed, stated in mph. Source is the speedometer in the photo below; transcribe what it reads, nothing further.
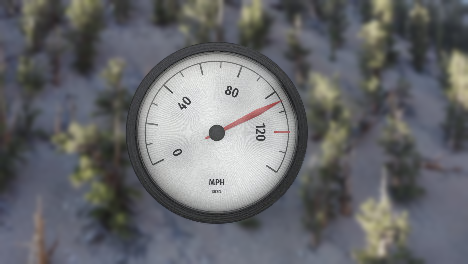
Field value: 105 mph
